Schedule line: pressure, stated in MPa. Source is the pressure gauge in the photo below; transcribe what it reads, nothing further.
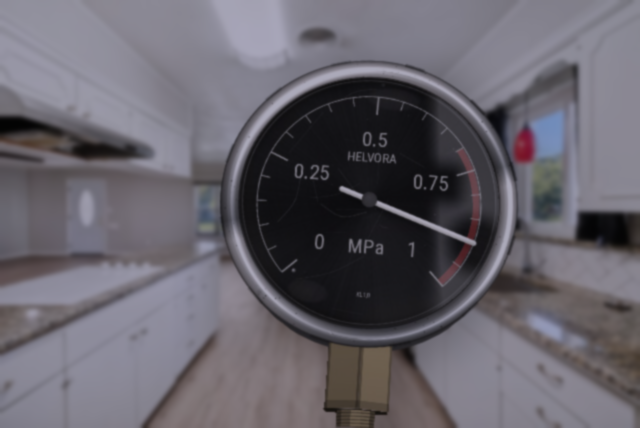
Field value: 0.9 MPa
